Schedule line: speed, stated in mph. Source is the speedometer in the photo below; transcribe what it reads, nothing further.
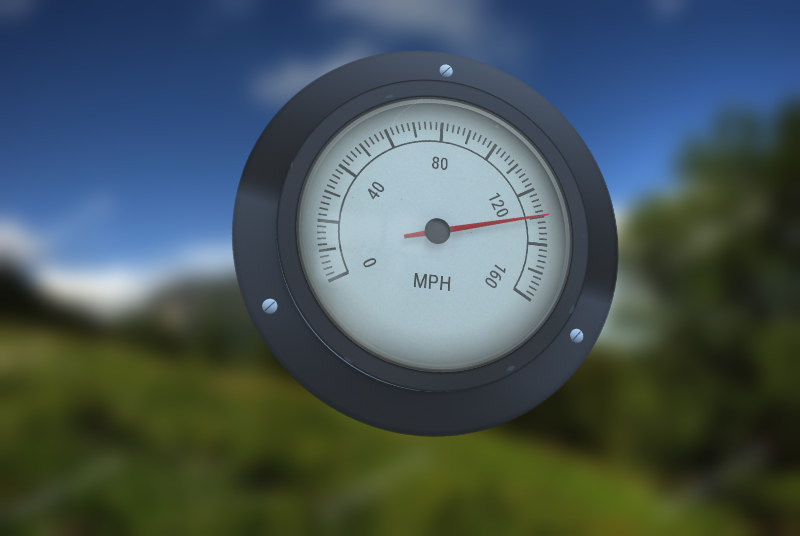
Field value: 130 mph
